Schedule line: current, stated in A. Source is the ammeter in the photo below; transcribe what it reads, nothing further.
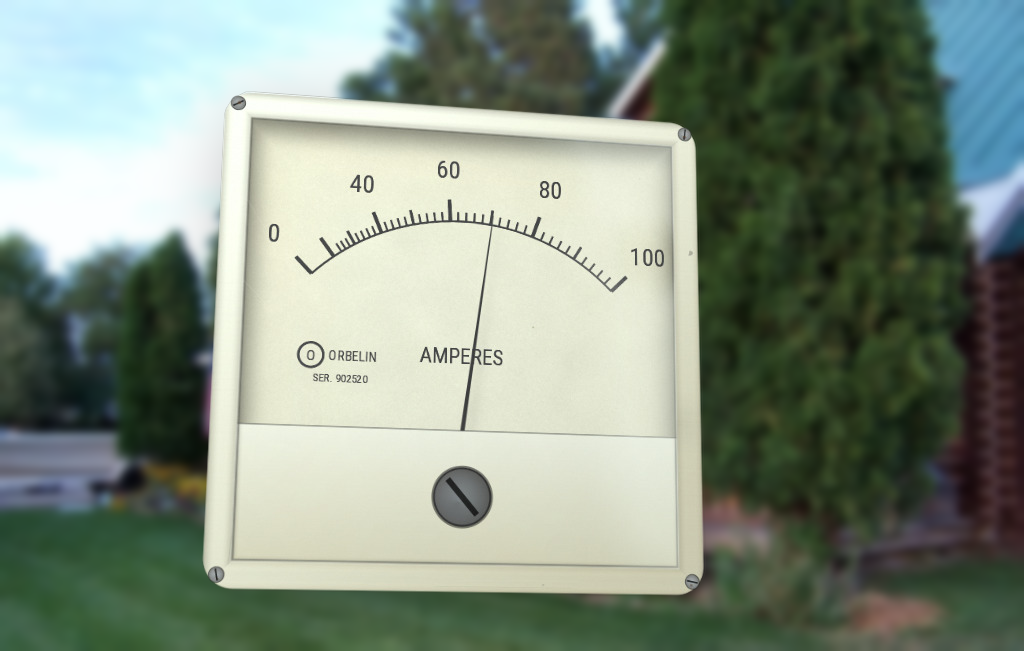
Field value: 70 A
